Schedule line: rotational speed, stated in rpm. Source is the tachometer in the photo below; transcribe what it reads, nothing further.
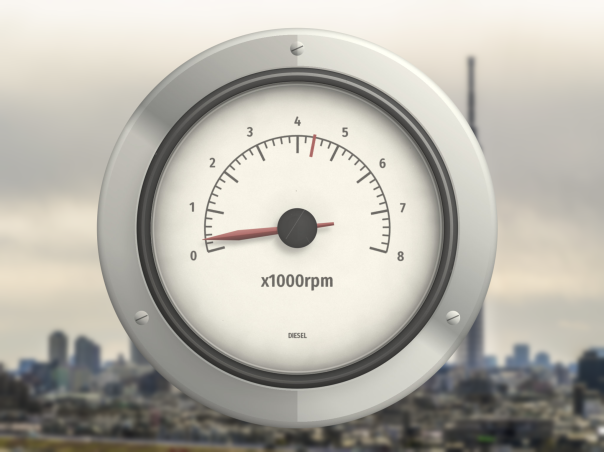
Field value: 300 rpm
